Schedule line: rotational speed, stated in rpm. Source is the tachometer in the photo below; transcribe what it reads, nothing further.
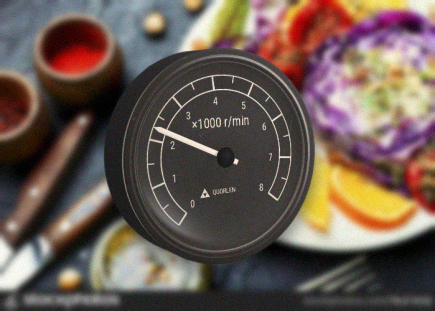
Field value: 2250 rpm
